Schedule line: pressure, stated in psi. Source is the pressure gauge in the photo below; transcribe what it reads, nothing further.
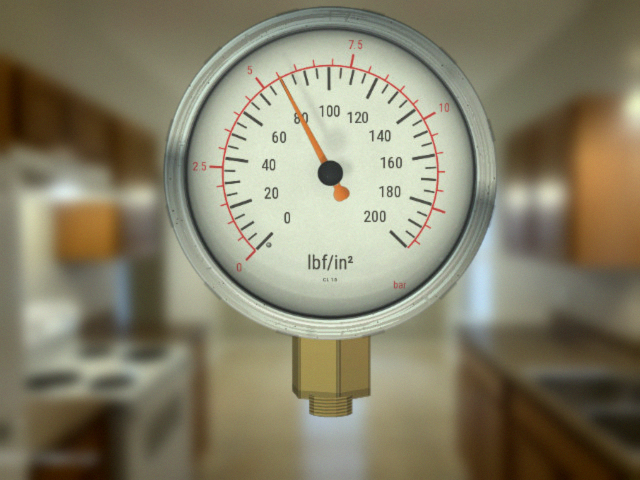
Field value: 80 psi
